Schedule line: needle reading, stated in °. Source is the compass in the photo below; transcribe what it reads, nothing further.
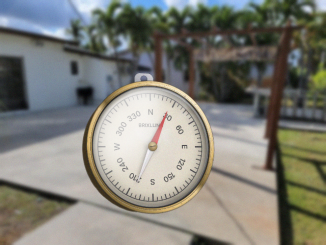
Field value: 25 °
